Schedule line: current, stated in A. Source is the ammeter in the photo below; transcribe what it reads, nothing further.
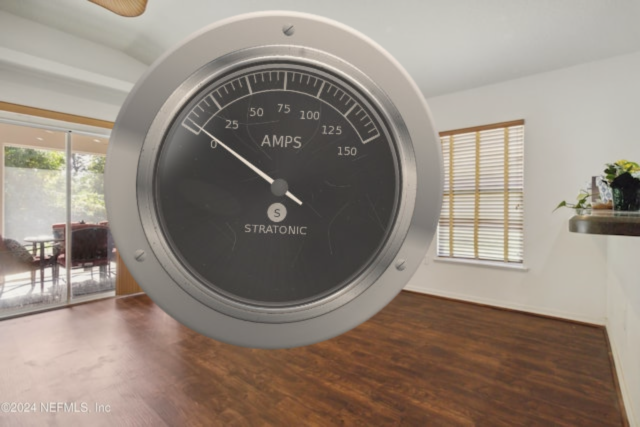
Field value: 5 A
